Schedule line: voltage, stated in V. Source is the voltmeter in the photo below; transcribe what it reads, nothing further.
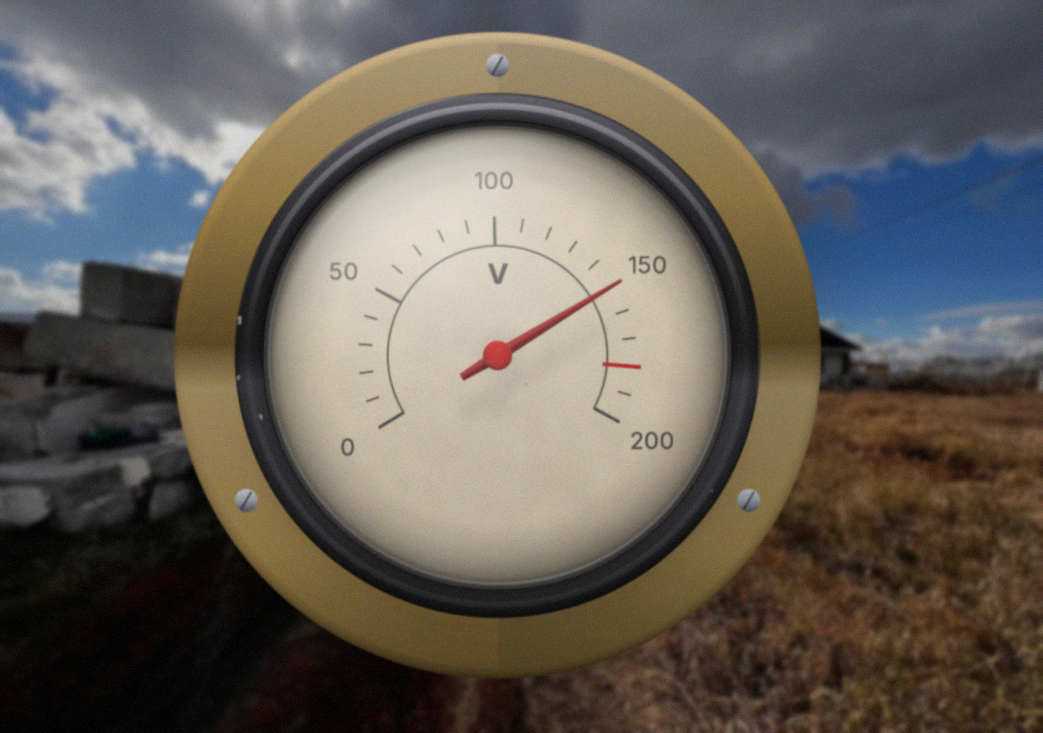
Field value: 150 V
